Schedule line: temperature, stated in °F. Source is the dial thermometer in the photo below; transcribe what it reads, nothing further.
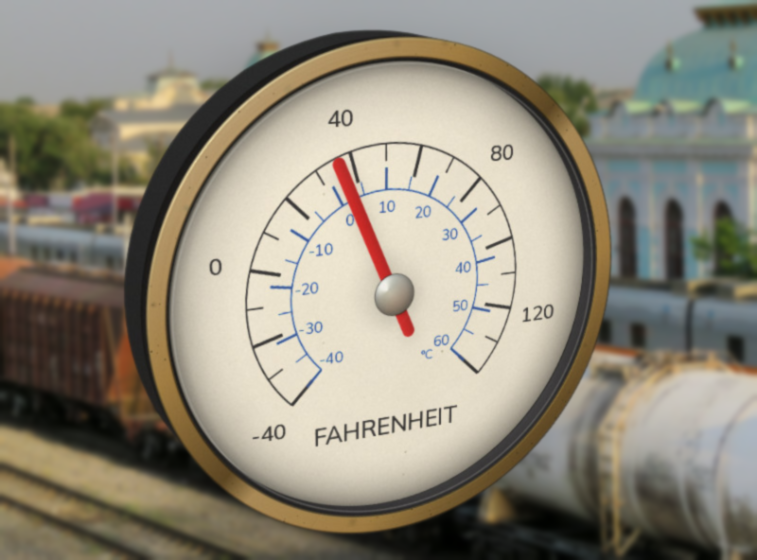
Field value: 35 °F
